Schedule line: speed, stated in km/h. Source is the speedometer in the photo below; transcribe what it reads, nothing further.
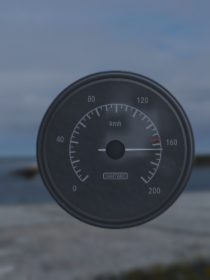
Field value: 165 km/h
